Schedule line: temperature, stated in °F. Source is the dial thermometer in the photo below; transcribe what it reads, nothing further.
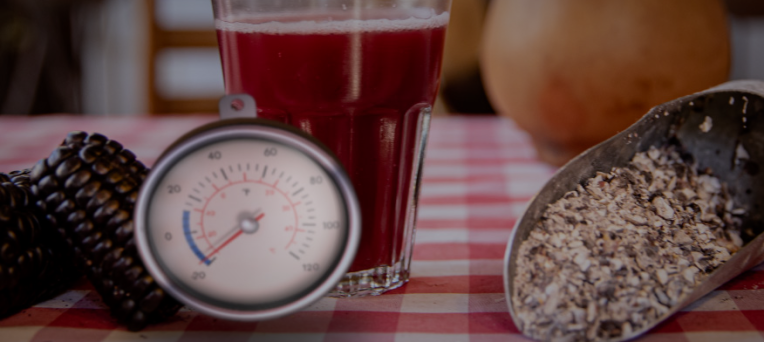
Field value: -16 °F
